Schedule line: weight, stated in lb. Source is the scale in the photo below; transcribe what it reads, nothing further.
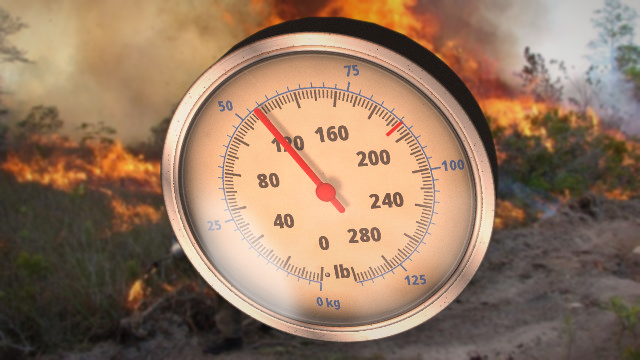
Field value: 120 lb
